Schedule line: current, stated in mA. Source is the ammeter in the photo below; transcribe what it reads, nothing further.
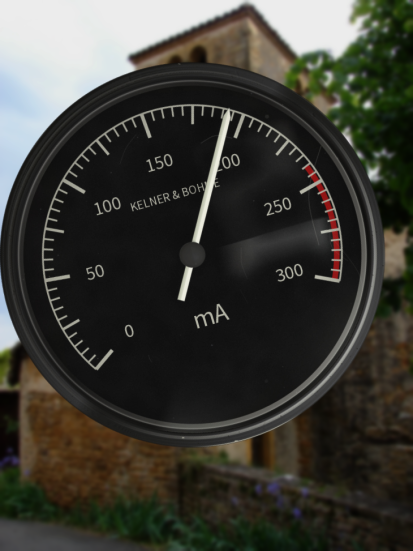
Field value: 192.5 mA
